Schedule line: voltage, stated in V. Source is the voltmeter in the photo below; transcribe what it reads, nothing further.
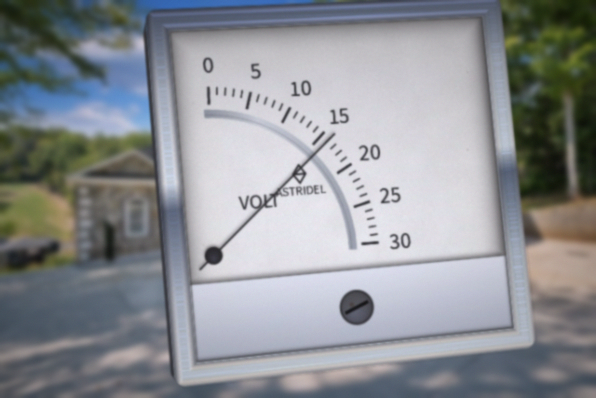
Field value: 16 V
